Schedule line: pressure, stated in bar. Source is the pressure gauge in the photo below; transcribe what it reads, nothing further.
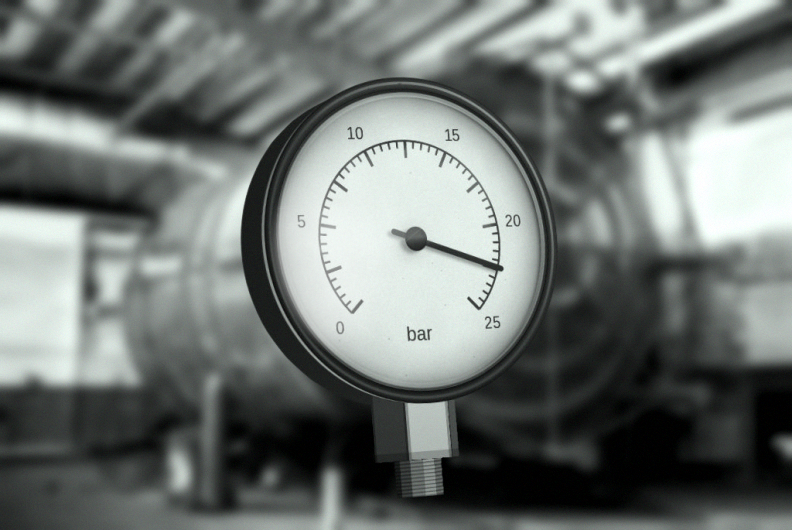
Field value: 22.5 bar
